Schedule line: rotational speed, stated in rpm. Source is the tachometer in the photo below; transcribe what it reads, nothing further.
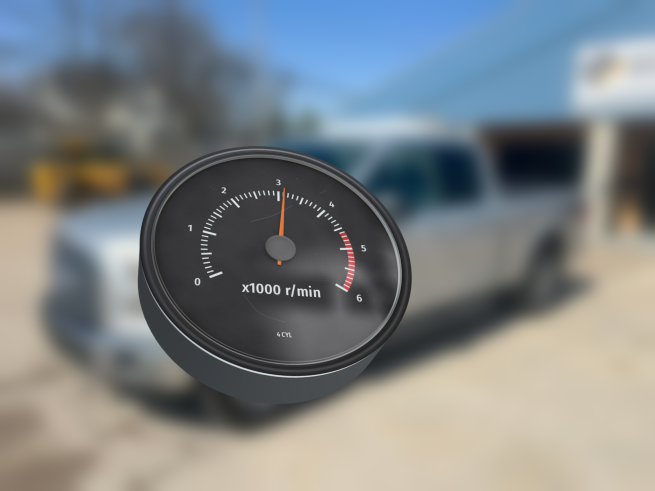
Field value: 3100 rpm
